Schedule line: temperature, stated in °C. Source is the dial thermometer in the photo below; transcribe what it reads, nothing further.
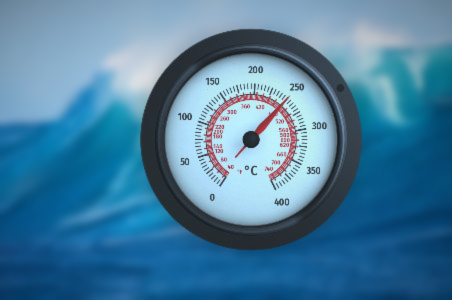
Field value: 250 °C
